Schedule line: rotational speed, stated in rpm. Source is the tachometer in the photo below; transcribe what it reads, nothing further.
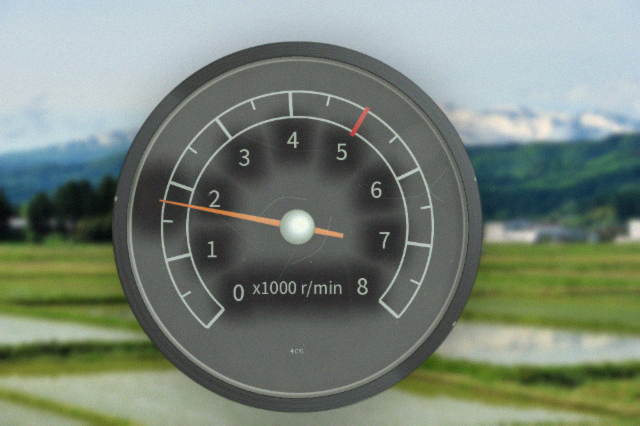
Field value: 1750 rpm
